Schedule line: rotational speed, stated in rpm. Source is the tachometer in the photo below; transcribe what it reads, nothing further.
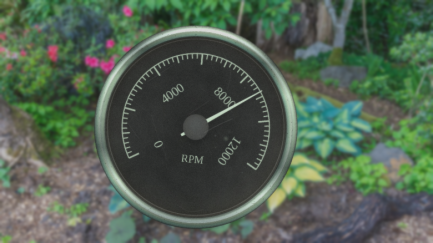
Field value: 8800 rpm
